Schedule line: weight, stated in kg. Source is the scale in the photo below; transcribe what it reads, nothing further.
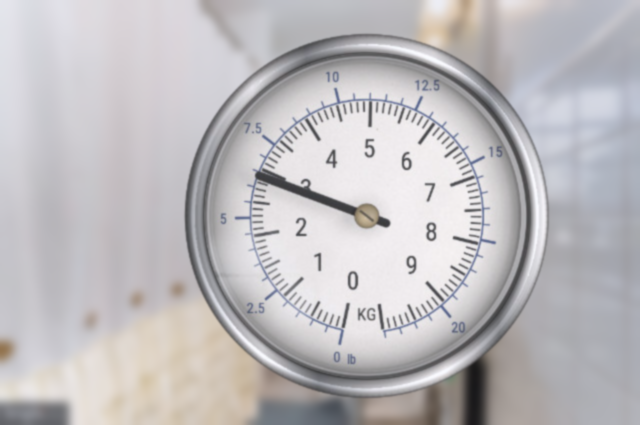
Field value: 2.9 kg
